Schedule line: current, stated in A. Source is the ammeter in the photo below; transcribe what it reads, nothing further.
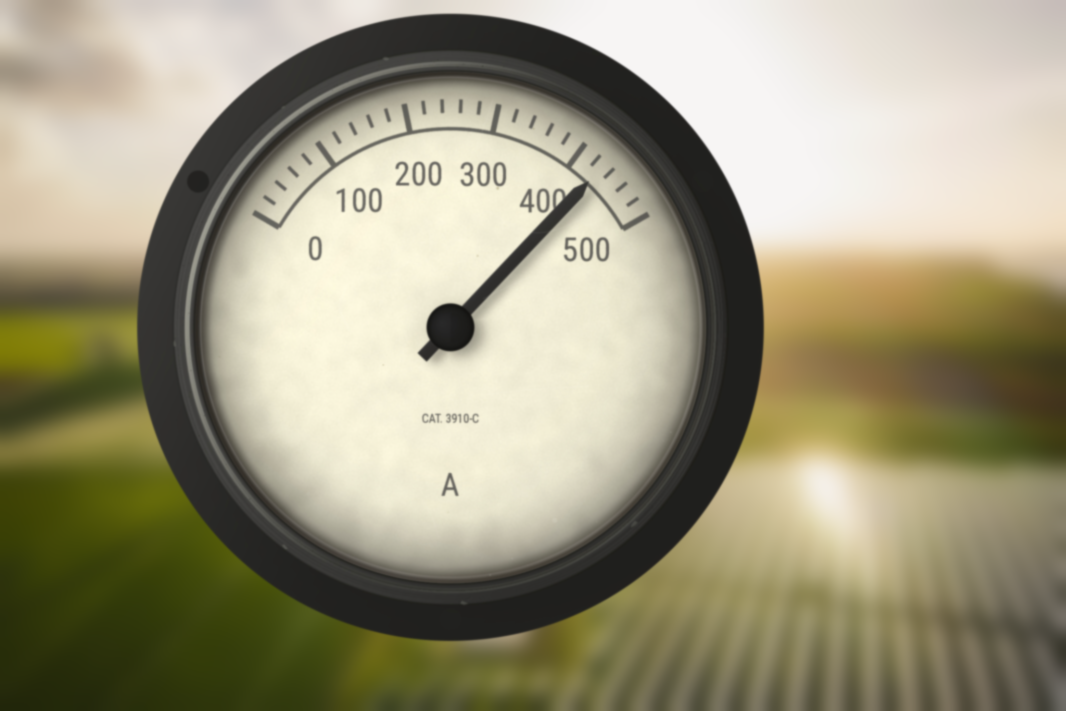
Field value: 430 A
